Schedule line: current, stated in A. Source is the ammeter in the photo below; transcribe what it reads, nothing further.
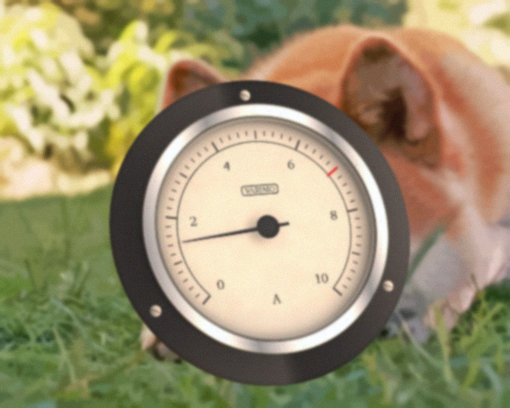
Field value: 1.4 A
